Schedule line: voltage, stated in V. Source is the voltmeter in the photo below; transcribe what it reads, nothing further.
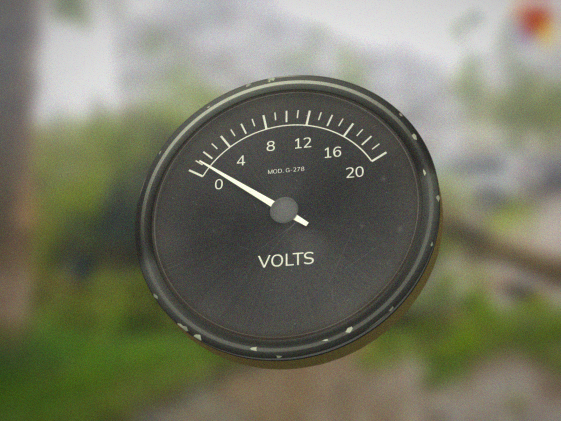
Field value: 1 V
